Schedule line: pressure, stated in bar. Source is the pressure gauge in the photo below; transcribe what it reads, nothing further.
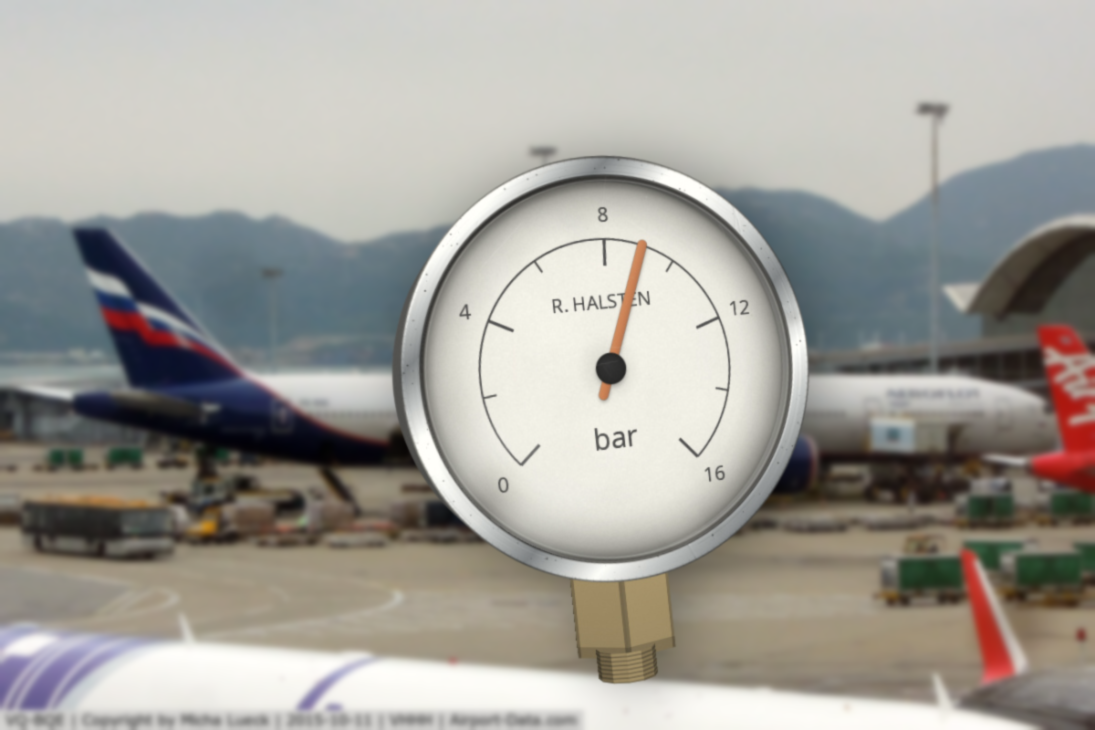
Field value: 9 bar
